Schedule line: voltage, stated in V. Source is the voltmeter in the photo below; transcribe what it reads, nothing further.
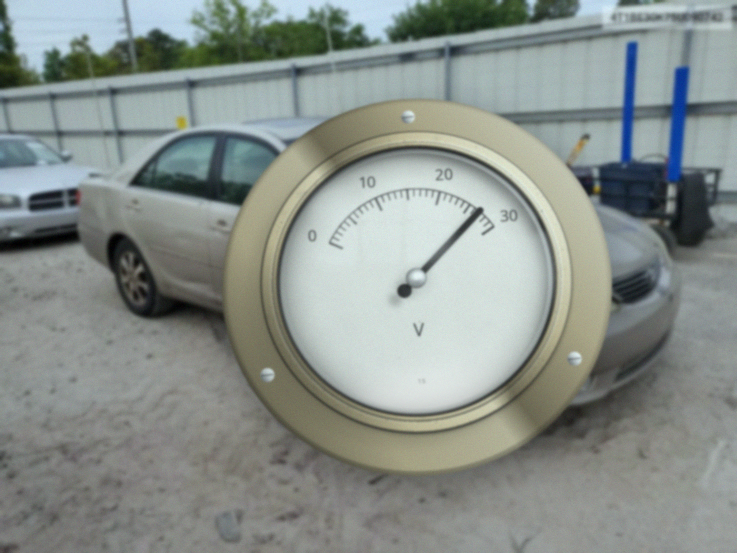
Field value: 27 V
